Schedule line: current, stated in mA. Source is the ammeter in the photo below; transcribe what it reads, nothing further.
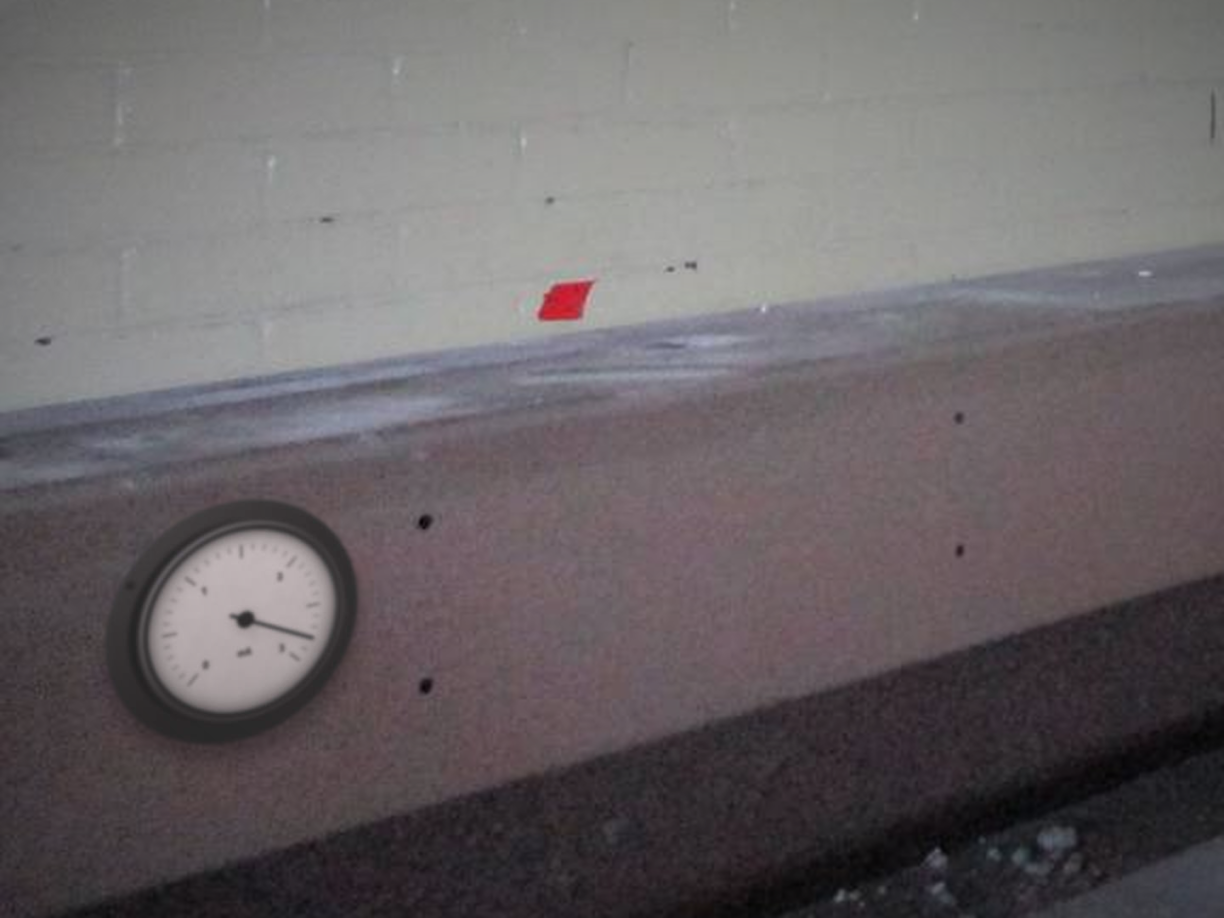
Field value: 2.8 mA
